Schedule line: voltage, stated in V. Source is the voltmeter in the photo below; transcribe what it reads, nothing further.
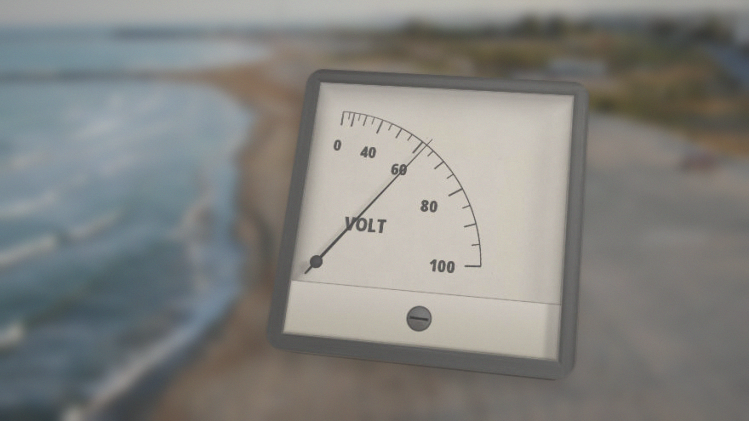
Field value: 62.5 V
